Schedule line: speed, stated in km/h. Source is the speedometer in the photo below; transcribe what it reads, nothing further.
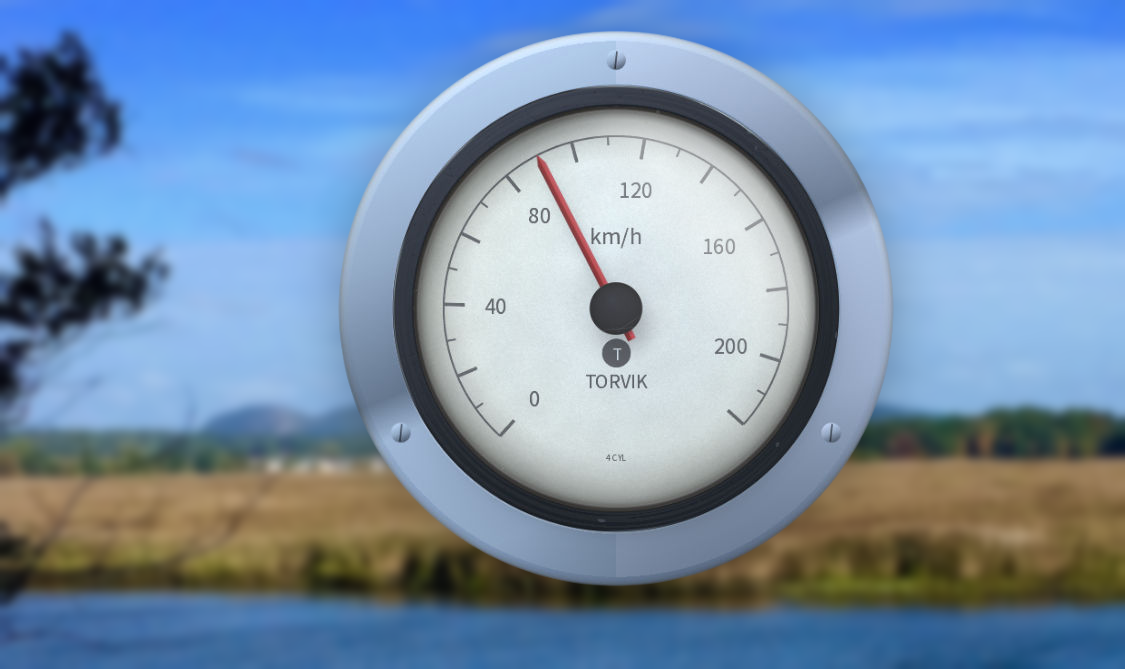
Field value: 90 km/h
